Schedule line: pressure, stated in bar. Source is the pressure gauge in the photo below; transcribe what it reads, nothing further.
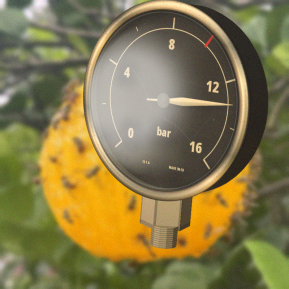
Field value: 13 bar
